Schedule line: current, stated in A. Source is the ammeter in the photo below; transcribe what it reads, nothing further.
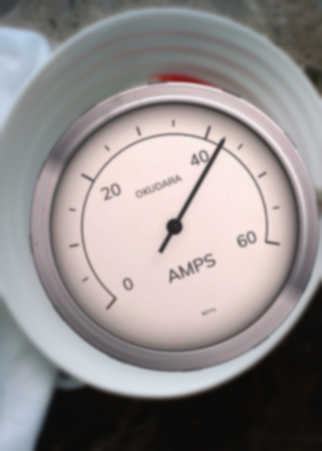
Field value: 42.5 A
